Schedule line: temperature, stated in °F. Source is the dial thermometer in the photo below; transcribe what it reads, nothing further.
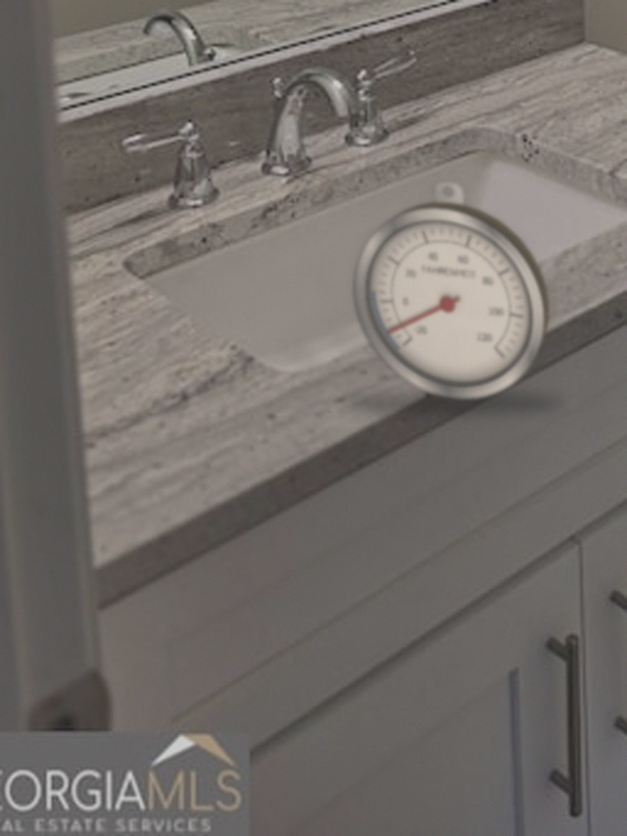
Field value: -12 °F
